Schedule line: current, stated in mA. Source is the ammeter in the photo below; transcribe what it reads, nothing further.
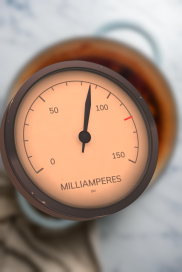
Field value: 85 mA
